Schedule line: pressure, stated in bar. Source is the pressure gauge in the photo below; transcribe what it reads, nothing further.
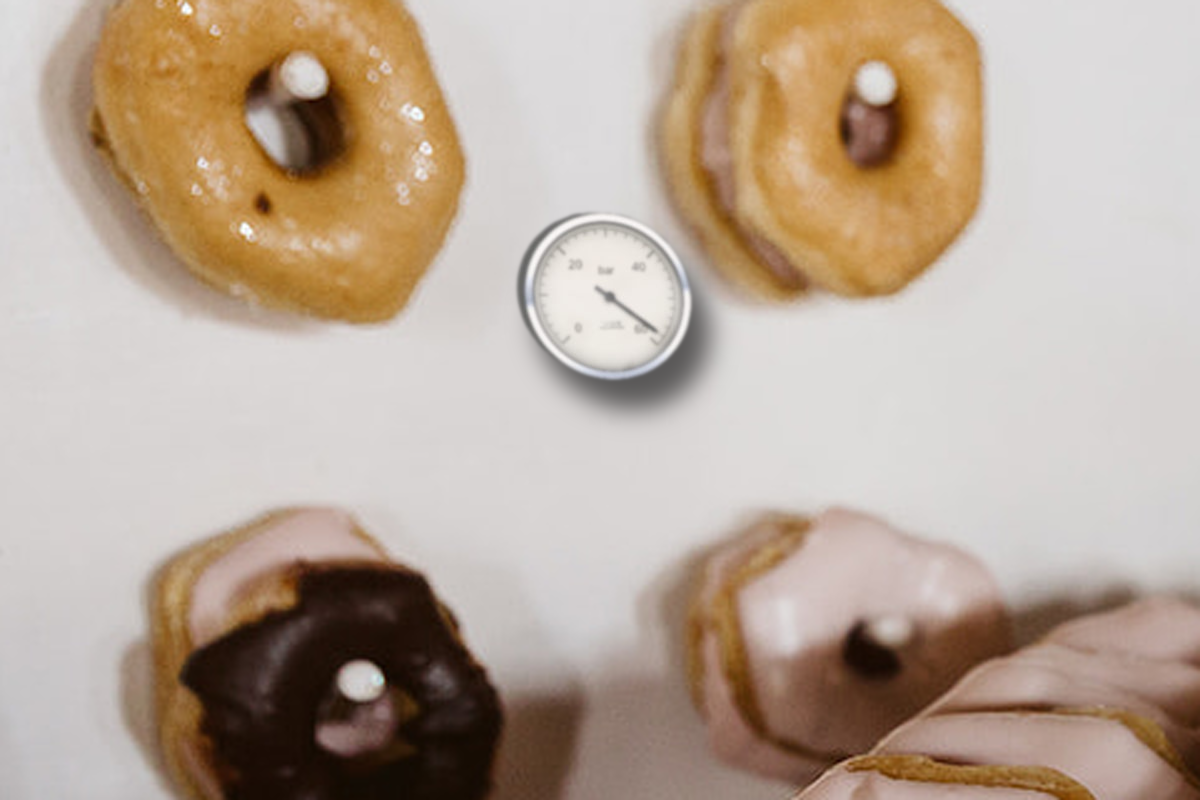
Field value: 58 bar
